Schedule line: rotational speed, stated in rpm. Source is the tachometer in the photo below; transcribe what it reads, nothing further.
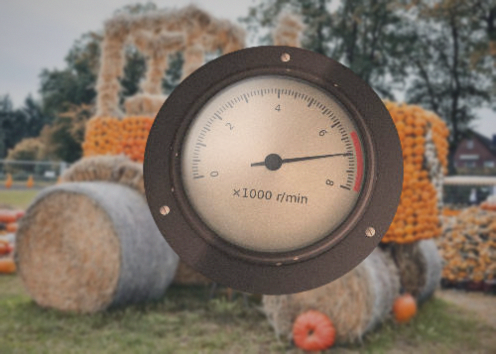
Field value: 7000 rpm
